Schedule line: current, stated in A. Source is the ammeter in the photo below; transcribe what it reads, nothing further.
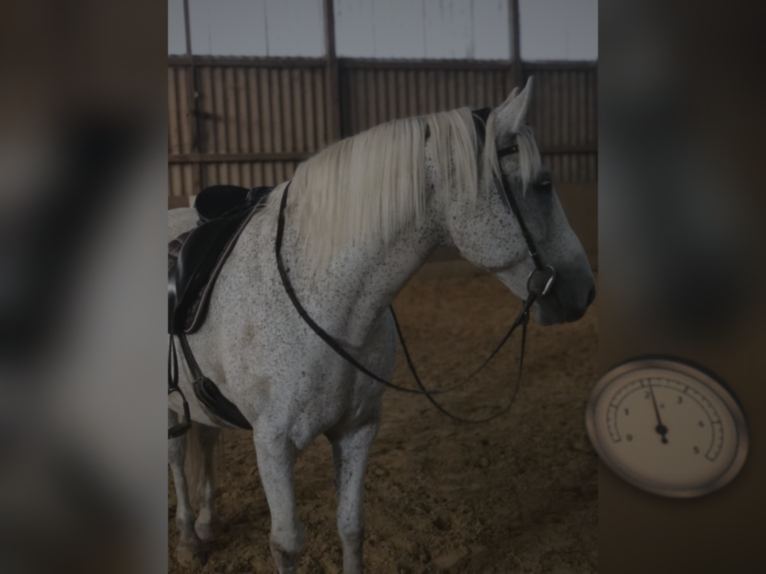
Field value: 2.2 A
